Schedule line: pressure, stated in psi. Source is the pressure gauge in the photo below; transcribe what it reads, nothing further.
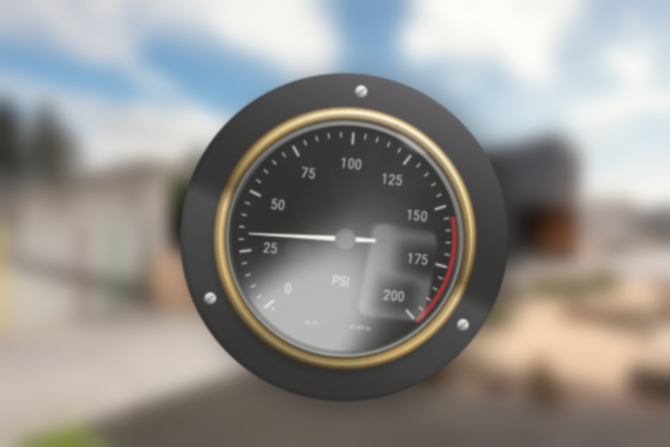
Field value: 32.5 psi
